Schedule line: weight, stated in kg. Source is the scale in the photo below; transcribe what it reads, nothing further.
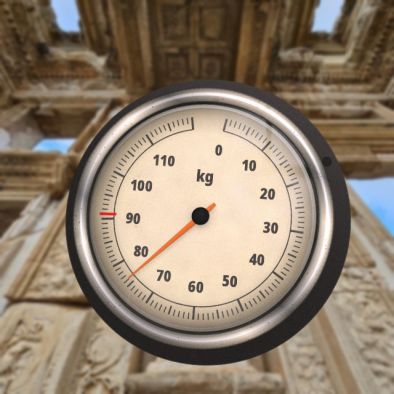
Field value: 76 kg
